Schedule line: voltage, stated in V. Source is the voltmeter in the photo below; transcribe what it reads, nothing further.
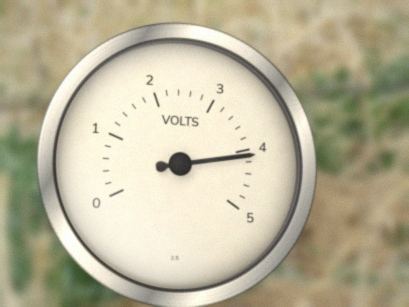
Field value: 4.1 V
